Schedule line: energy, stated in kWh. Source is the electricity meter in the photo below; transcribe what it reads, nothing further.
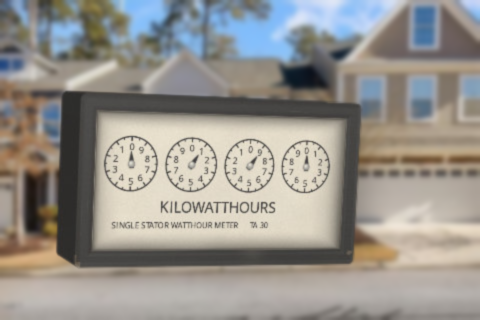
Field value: 90 kWh
